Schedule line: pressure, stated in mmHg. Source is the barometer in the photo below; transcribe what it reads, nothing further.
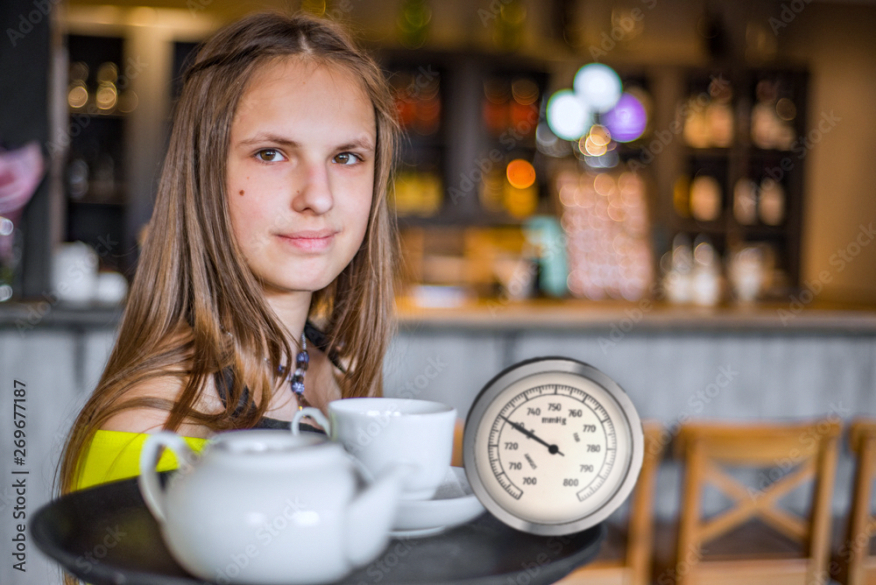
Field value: 730 mmHg
